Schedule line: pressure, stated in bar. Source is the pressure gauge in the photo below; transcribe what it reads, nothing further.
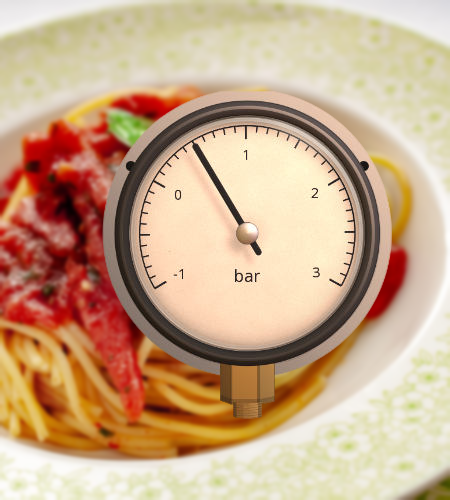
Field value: 0.5 bar
